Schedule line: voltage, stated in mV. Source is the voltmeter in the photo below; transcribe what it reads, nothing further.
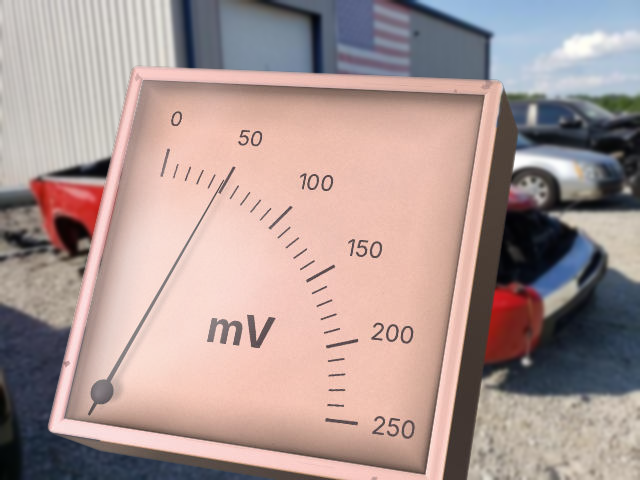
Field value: 50 mV
